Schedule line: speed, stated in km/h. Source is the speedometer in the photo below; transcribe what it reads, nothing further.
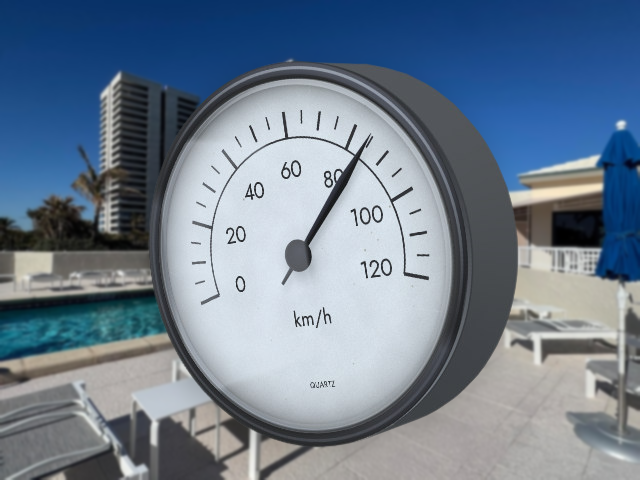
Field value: 85 km/h
